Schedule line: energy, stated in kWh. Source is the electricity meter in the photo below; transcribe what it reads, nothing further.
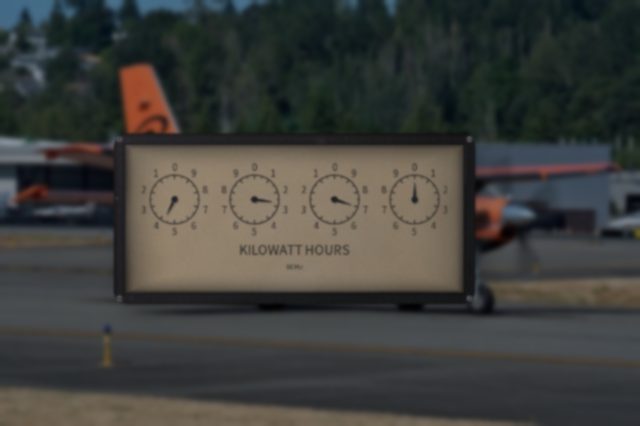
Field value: 4270 kWh
